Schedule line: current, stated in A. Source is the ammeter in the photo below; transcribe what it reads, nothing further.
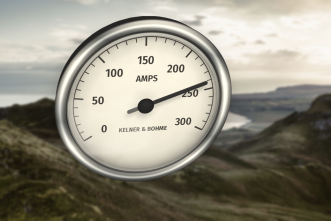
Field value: 240 A
